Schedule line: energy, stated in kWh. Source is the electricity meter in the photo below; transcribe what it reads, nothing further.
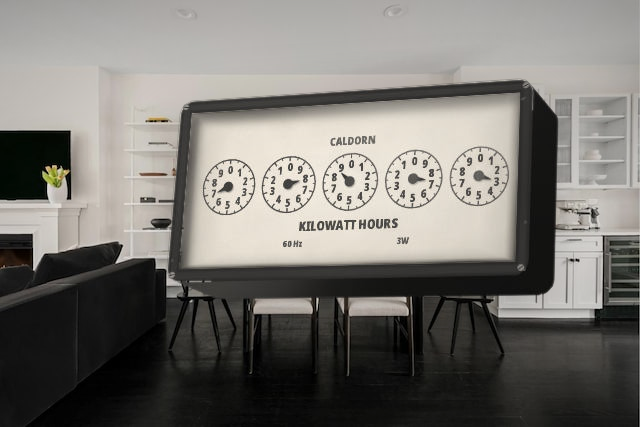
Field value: 67873 kWh
